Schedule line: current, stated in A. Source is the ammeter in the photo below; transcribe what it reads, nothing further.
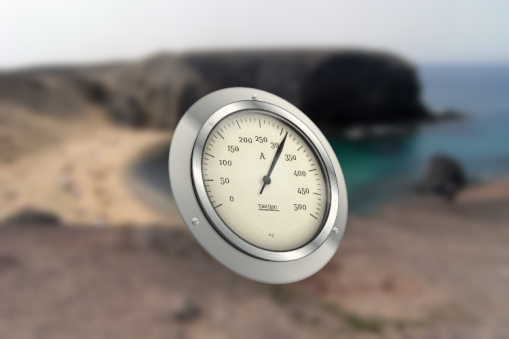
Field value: 310 A
